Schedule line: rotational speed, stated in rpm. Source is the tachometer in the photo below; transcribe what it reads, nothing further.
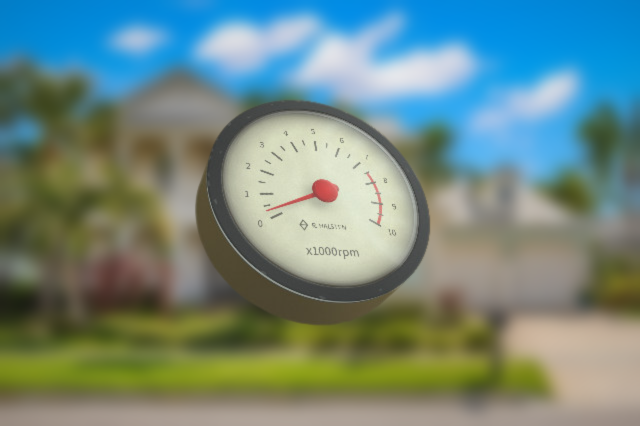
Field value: 250 rpm
